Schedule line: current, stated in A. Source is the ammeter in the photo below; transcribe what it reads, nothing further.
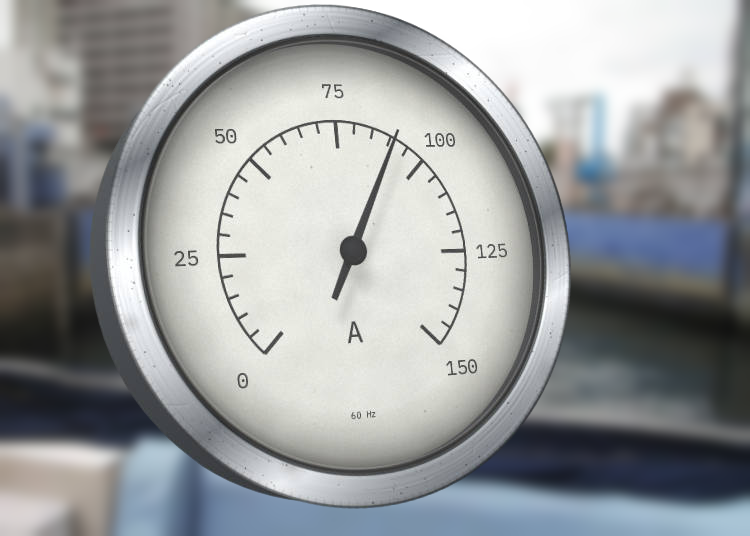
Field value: 90 A
